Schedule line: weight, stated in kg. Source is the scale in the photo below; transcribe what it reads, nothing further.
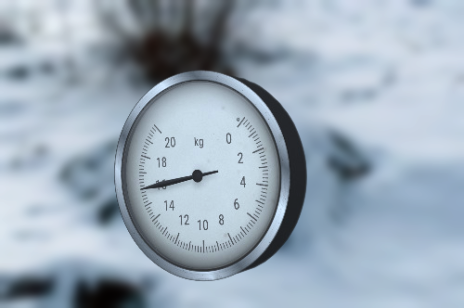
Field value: 16 kg
